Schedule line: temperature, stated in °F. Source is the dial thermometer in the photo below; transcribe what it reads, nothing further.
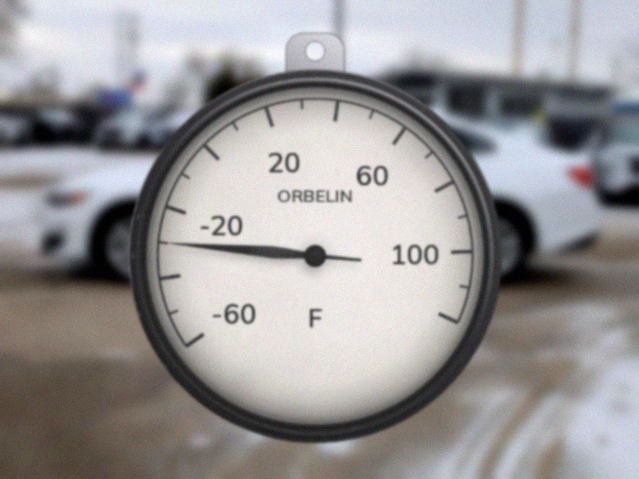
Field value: -30 °F
